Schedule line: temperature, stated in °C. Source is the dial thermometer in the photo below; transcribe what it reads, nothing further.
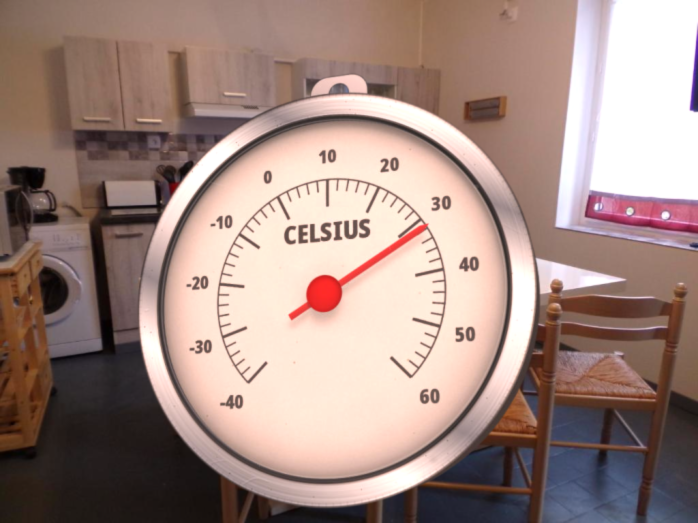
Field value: 32 °C
